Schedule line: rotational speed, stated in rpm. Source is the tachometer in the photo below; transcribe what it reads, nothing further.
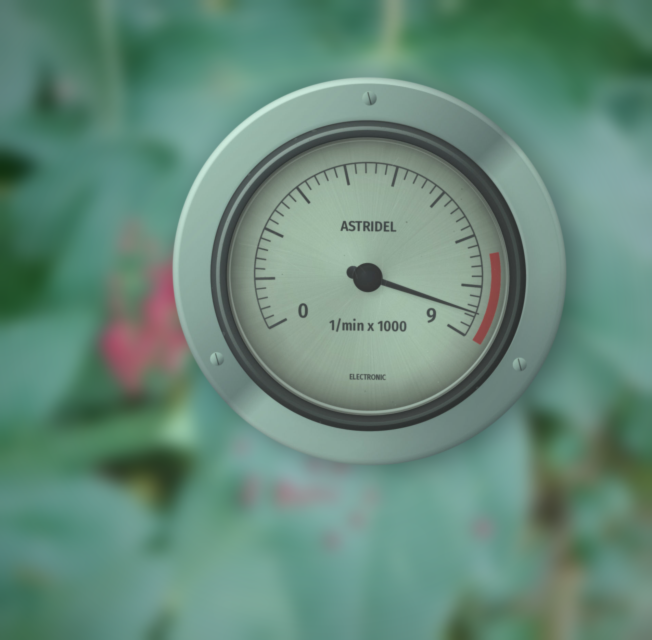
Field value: 8500 rpm
